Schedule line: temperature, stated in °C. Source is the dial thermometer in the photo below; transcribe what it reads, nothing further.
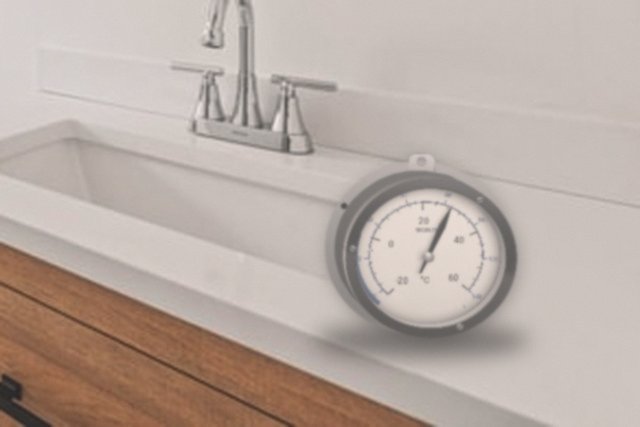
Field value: 28 °C
